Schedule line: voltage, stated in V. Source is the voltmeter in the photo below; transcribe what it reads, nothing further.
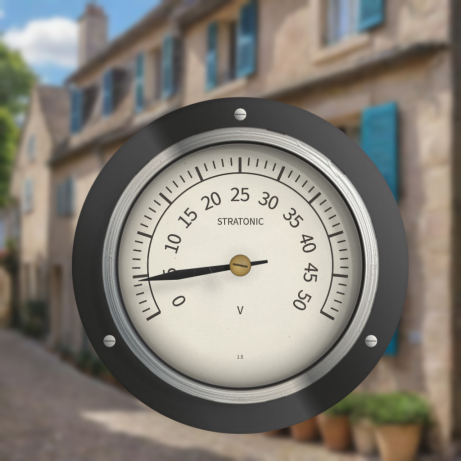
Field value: 4.5 V
